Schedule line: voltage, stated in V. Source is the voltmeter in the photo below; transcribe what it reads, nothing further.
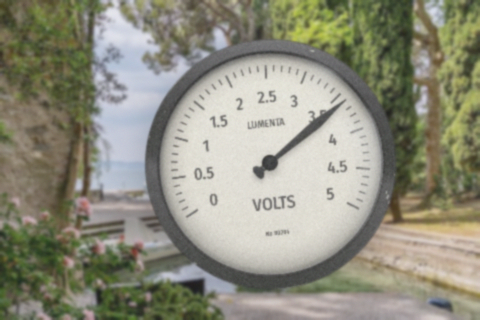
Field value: 3.6 V
